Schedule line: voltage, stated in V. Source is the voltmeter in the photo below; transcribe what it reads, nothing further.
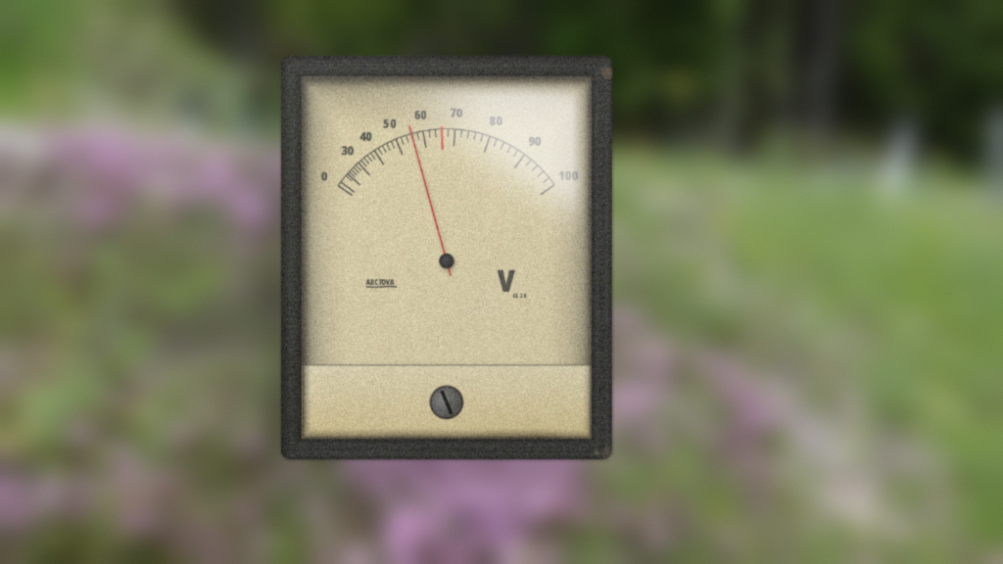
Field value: 56 V
